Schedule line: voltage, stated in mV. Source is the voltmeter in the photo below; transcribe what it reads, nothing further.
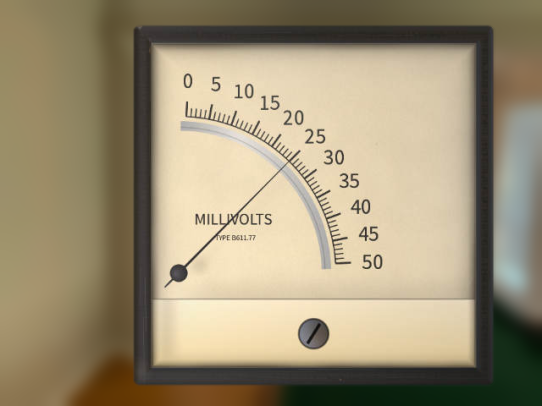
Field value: 25 mV
